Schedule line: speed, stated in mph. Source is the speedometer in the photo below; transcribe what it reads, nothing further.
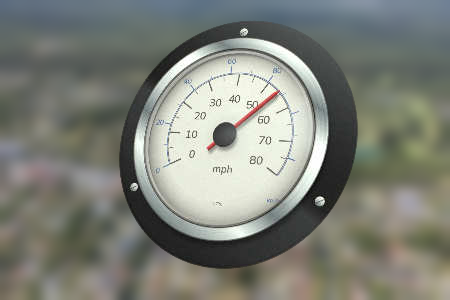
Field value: 55 mph
